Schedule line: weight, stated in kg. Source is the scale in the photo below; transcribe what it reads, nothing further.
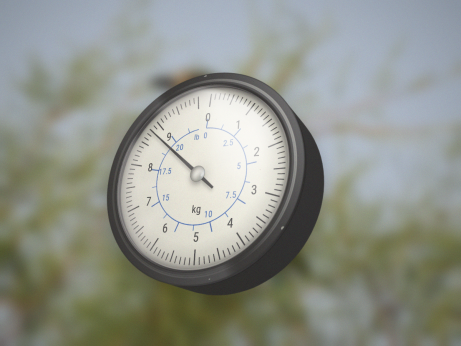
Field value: 8.8 kg
